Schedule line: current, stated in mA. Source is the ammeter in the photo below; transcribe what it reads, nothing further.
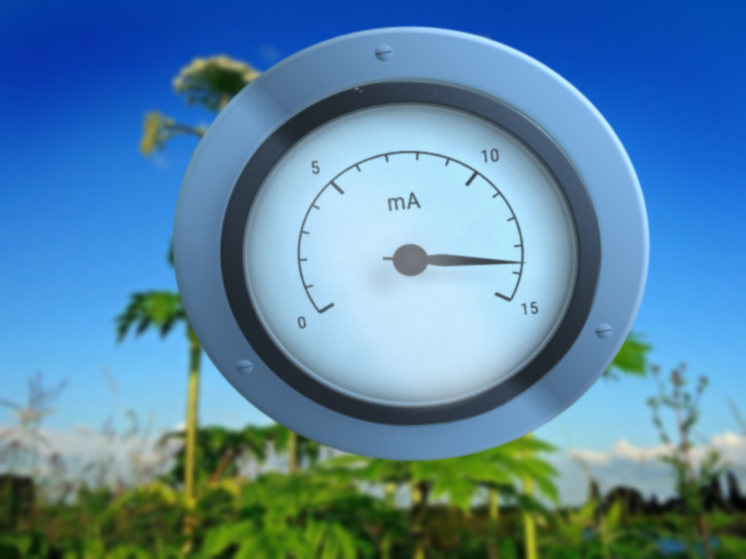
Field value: 13.5 mA
